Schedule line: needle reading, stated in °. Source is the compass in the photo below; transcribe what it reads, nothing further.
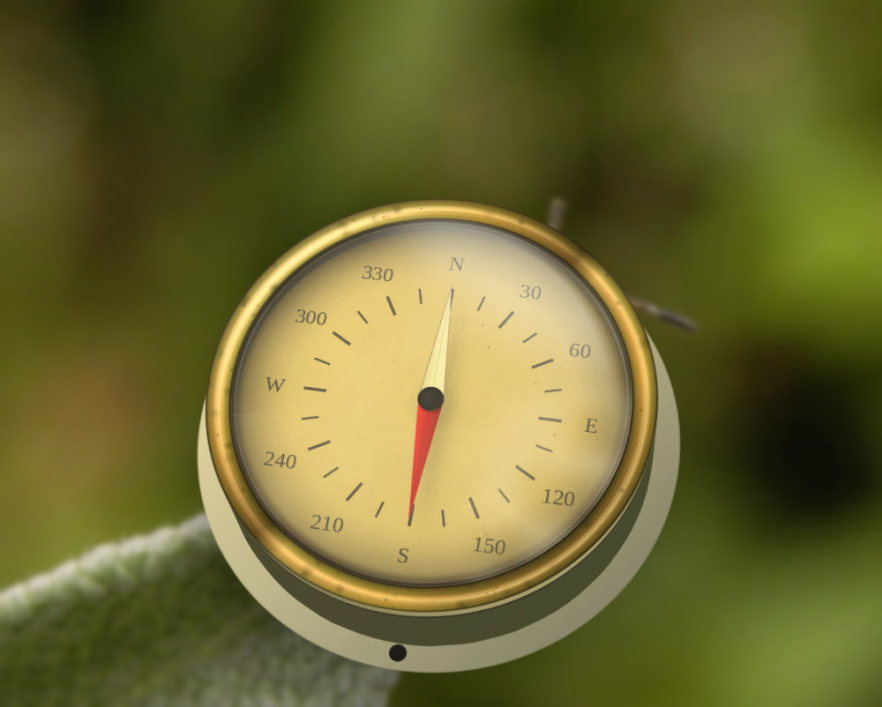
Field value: 180 °
